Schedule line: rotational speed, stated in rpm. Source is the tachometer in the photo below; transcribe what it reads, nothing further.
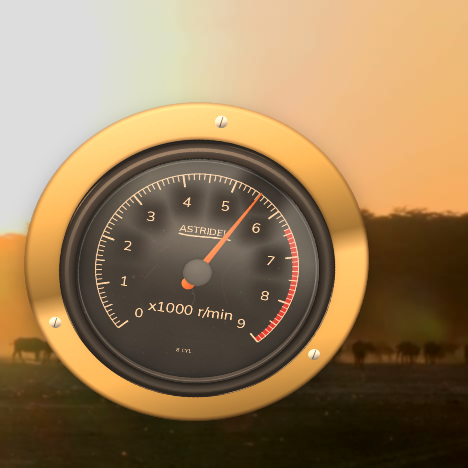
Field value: 5500 rpm
